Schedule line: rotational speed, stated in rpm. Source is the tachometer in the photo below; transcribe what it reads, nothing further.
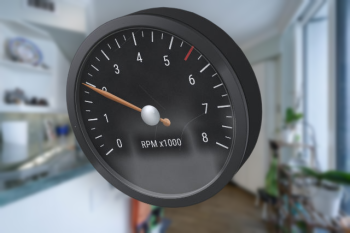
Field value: 2000 rpm
